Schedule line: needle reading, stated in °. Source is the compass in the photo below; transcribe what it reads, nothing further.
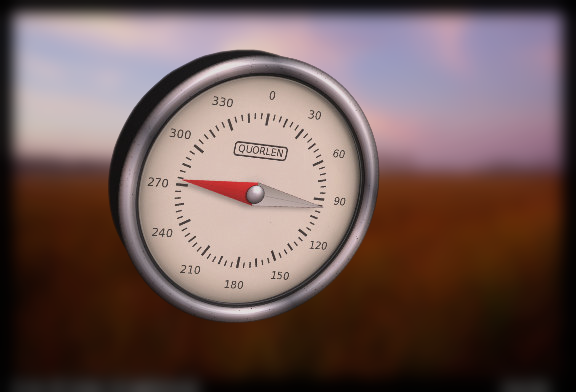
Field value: 275 °
